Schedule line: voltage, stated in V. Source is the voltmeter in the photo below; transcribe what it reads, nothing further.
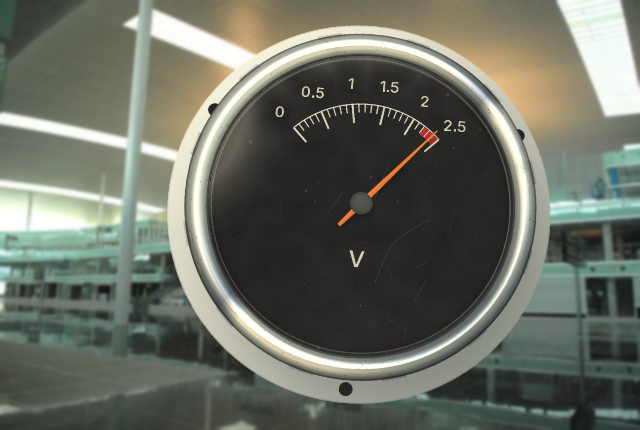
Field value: 2.4 V
